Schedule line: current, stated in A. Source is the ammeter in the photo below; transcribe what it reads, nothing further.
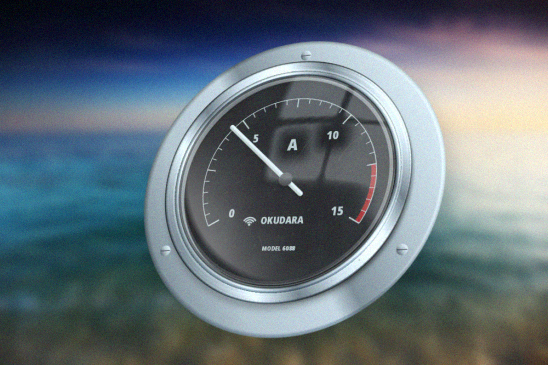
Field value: 4.5 A
